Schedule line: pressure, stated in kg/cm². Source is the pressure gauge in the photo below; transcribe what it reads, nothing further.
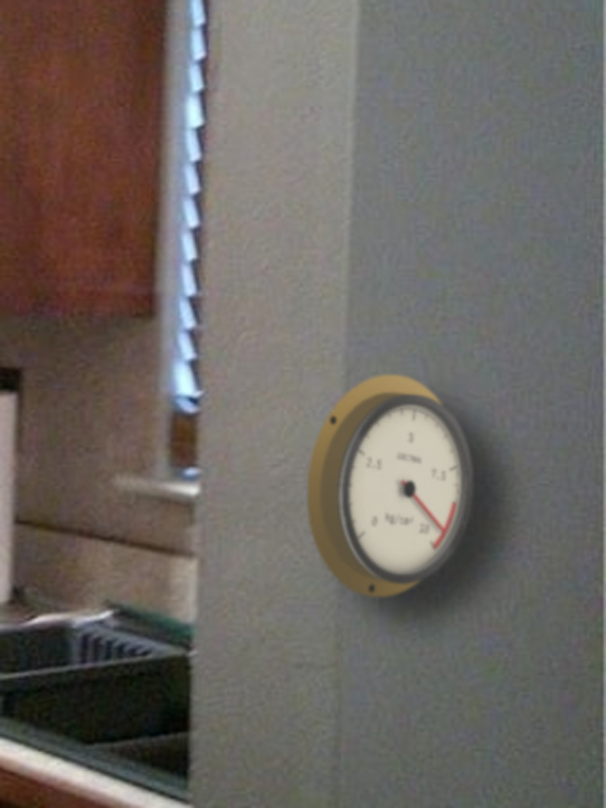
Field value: 9.5 kg/cm²
